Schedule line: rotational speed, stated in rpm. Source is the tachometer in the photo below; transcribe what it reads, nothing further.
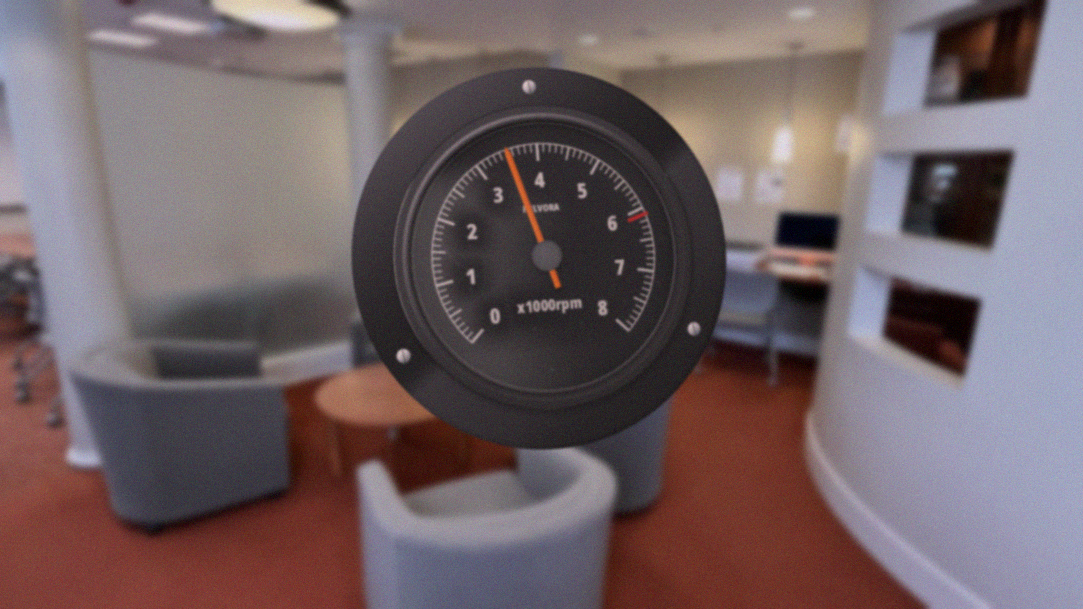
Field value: 3500 rpm
